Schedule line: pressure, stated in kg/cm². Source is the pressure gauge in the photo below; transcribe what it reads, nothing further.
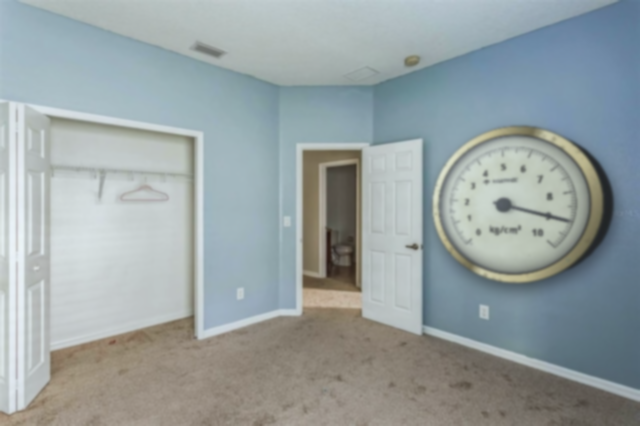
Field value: 9 kg/cm²
